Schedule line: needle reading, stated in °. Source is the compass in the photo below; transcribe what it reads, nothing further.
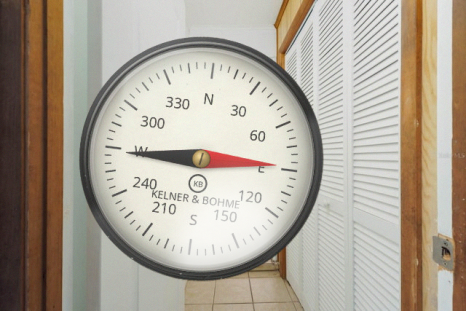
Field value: 87.5 °
